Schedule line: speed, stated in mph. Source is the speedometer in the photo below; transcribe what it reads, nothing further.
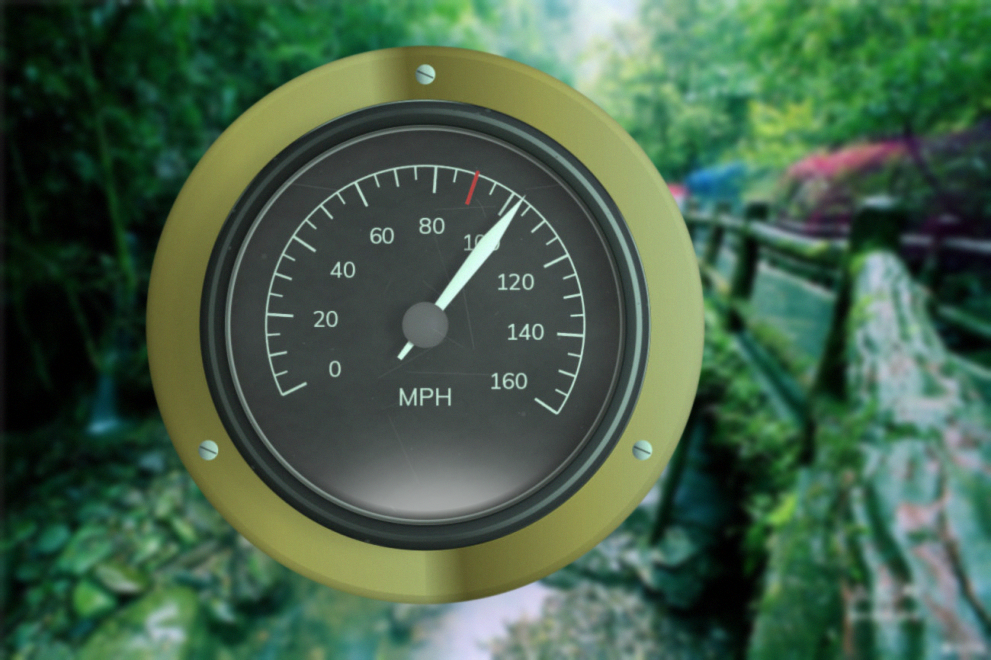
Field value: 102.5 mph
